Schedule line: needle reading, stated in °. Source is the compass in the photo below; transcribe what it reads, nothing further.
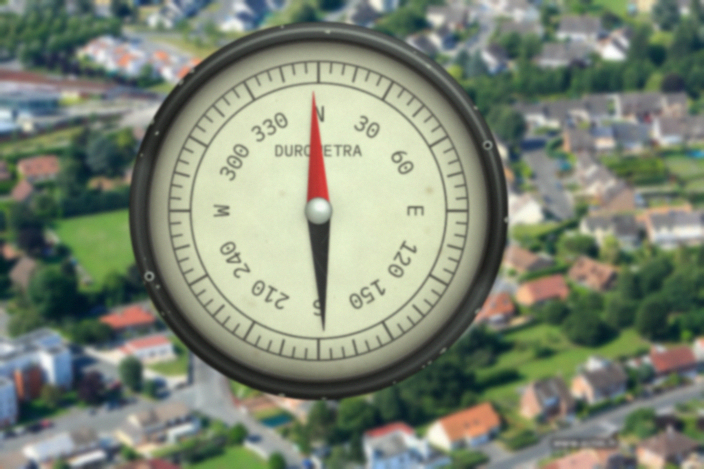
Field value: 357.5 °
